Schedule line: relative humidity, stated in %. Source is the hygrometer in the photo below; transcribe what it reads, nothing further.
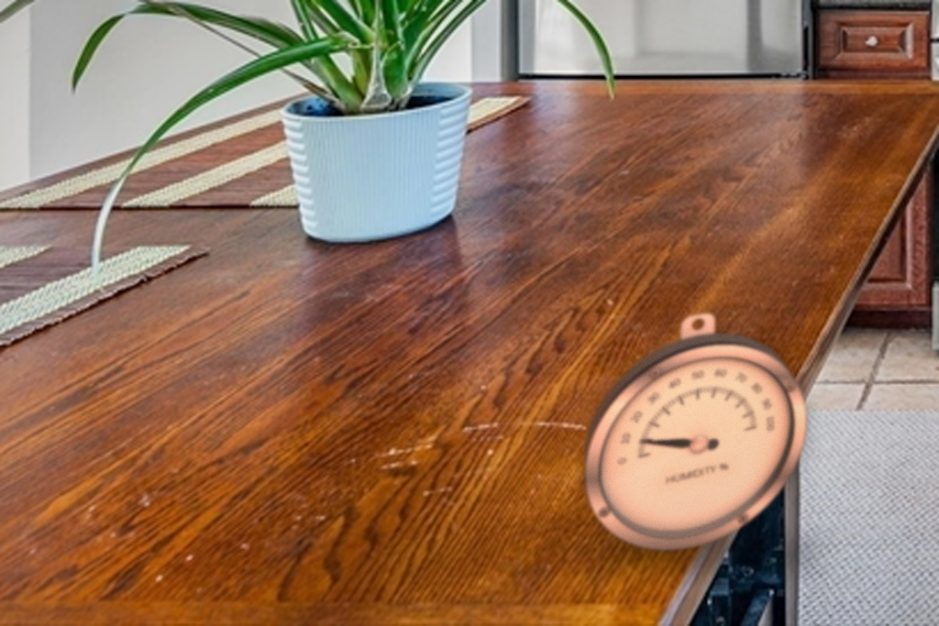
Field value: 10 %
